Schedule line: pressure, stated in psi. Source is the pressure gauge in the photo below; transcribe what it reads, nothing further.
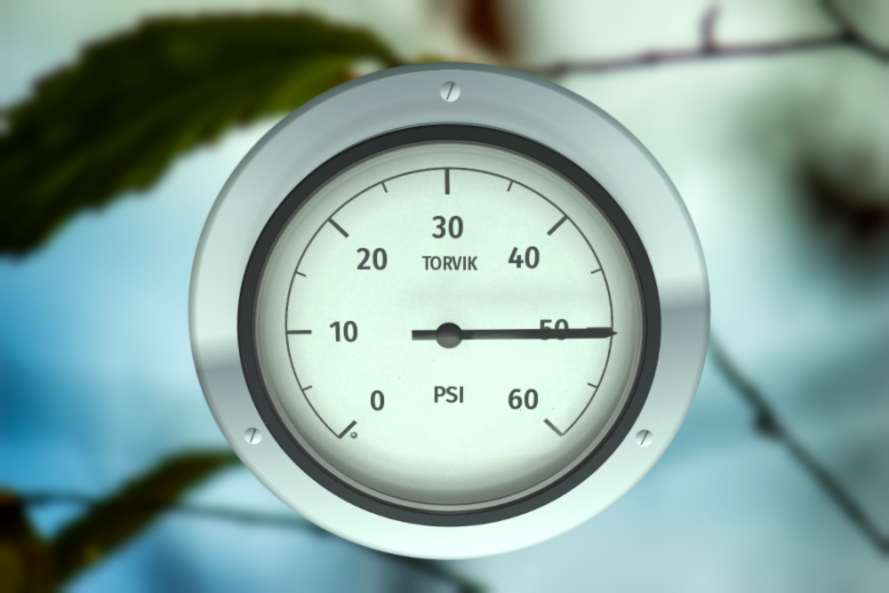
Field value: 50 psi
